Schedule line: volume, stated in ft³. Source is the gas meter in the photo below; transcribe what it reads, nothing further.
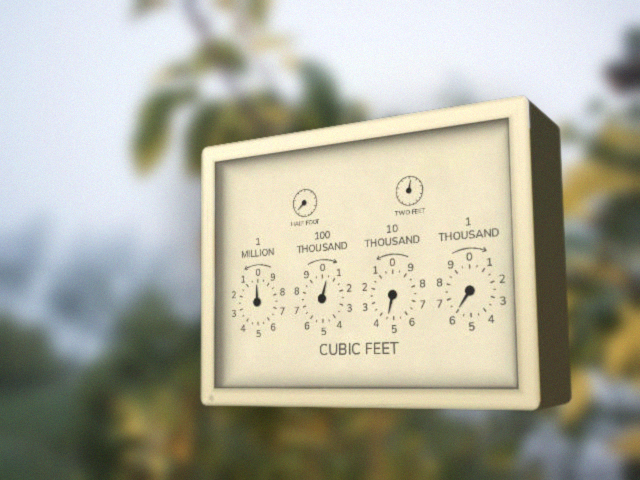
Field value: 4600 ft³
